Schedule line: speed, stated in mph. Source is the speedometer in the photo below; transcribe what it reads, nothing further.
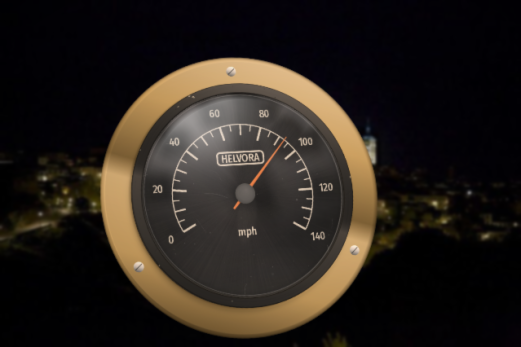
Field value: 92.5 mph
